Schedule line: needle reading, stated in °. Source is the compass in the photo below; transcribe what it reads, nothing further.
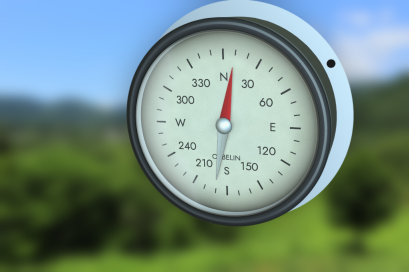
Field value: 10 °
